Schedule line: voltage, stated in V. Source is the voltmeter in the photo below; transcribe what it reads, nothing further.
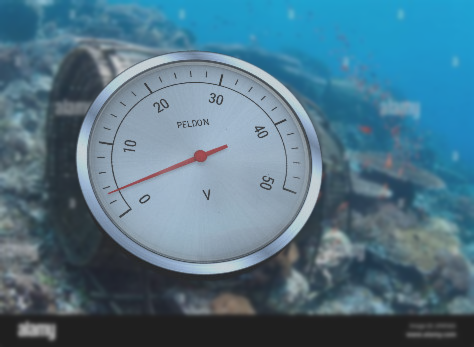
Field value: 3 V
